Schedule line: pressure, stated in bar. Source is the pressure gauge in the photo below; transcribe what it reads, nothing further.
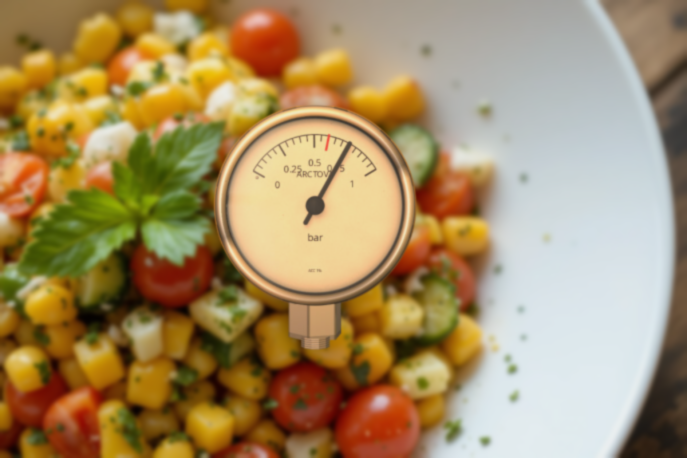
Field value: 0.75 bar
